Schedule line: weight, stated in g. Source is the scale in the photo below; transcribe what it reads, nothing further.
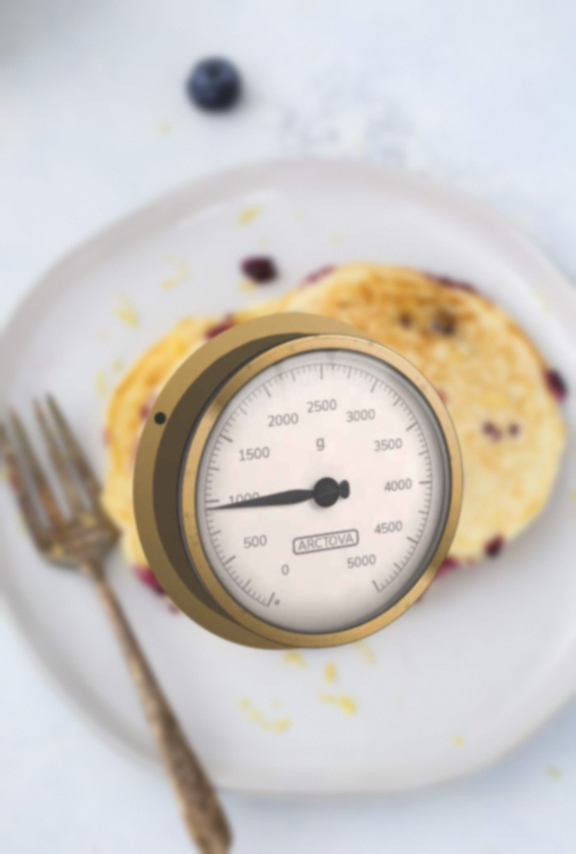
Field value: 950 g
